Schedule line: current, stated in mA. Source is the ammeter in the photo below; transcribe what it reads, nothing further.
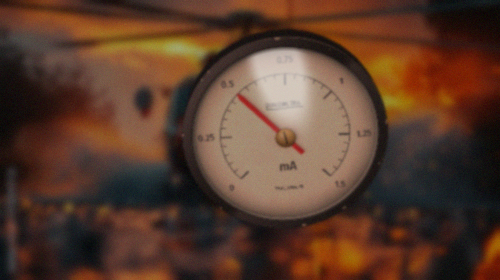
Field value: 0.5 mA
